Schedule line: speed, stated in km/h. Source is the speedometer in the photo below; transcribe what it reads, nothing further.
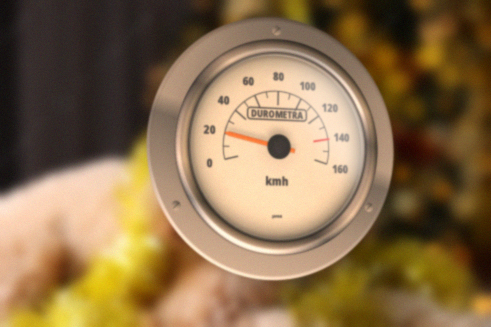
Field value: 20 km/h
